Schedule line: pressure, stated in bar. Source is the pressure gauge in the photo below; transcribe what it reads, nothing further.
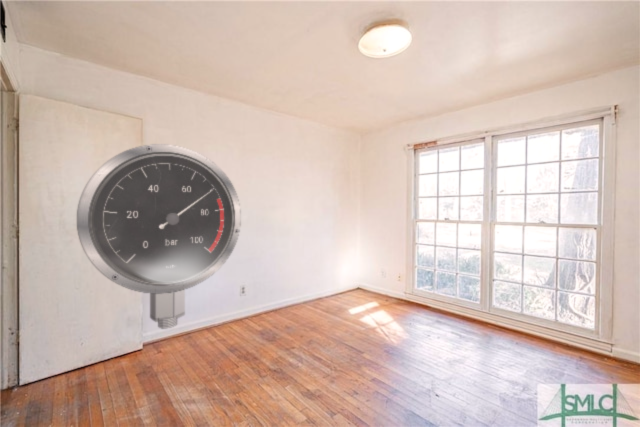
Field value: 70 bar
